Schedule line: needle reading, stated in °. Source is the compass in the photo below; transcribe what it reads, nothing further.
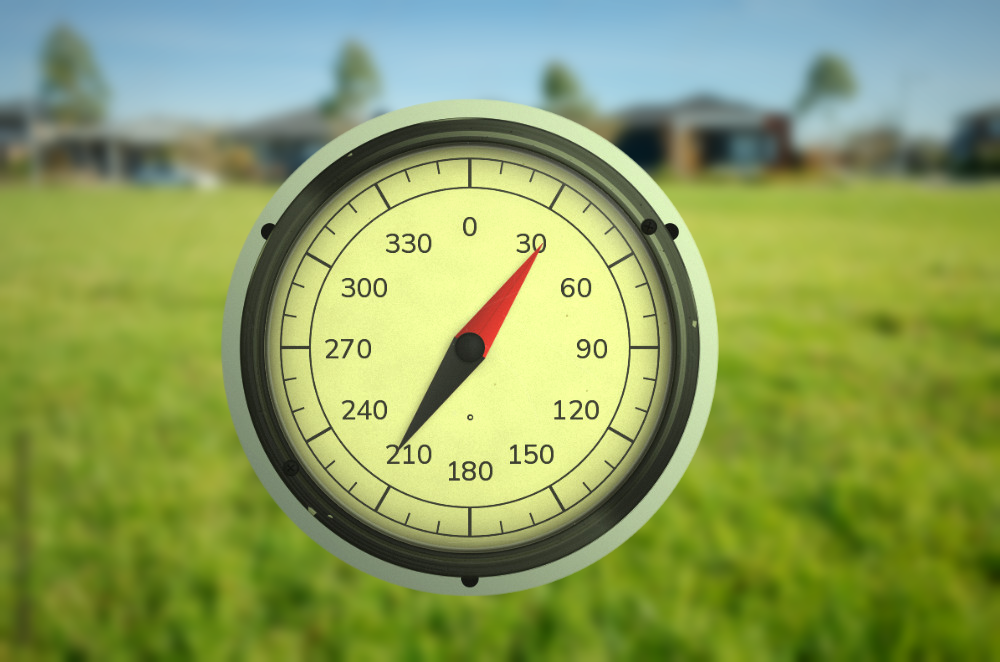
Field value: 35 °
